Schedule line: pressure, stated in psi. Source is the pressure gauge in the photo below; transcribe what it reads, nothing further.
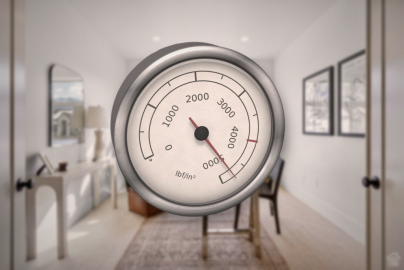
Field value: 4750 psi
